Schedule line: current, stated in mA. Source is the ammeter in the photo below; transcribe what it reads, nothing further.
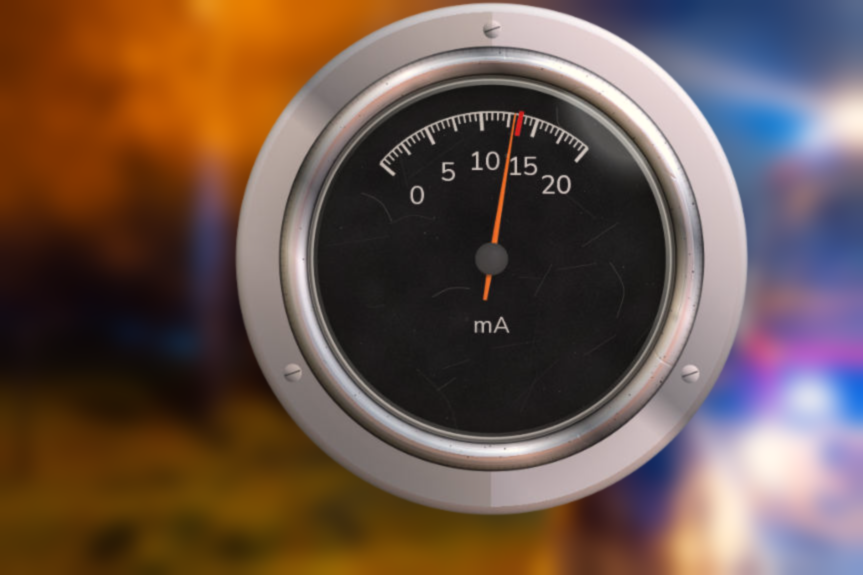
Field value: 13 mA
